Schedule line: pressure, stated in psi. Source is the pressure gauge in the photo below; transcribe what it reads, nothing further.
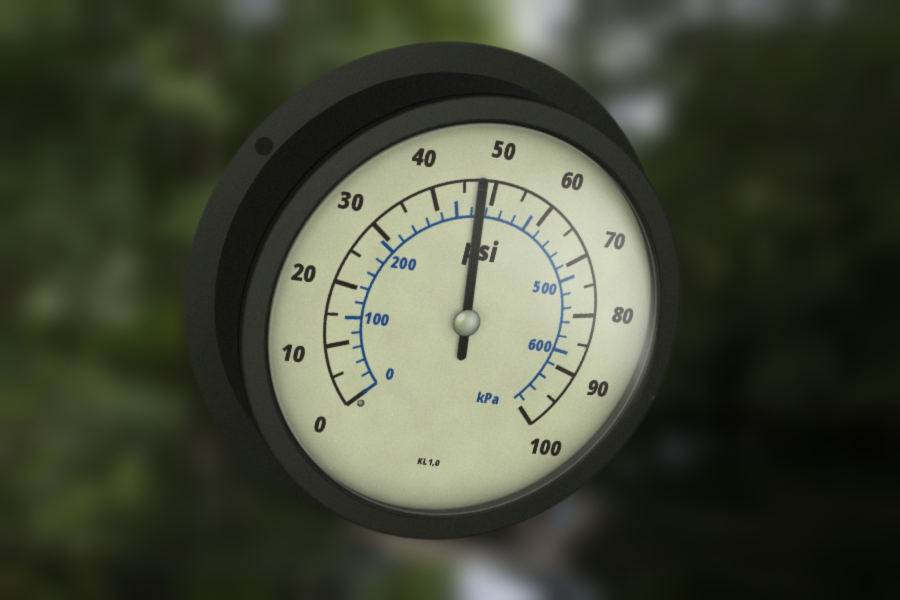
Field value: 47.5 psi
